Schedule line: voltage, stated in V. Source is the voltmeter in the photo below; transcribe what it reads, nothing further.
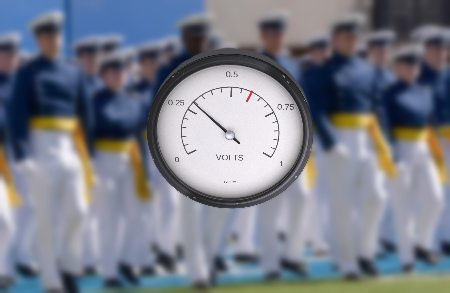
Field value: 0.3 V
